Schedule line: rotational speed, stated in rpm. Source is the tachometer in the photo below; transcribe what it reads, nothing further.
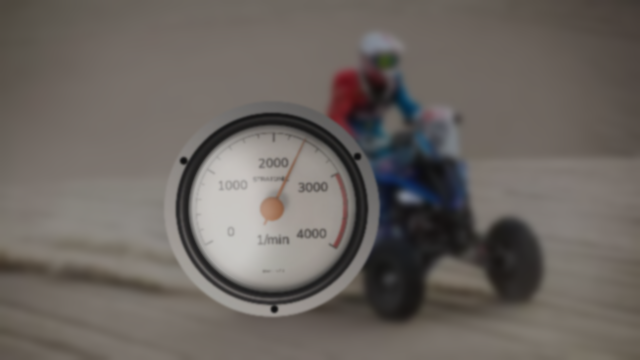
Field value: 2400 rpm
